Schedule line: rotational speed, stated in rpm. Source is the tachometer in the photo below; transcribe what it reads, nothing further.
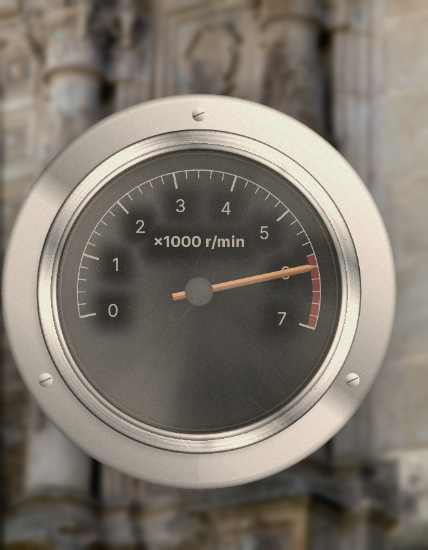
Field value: 6000 rpm
